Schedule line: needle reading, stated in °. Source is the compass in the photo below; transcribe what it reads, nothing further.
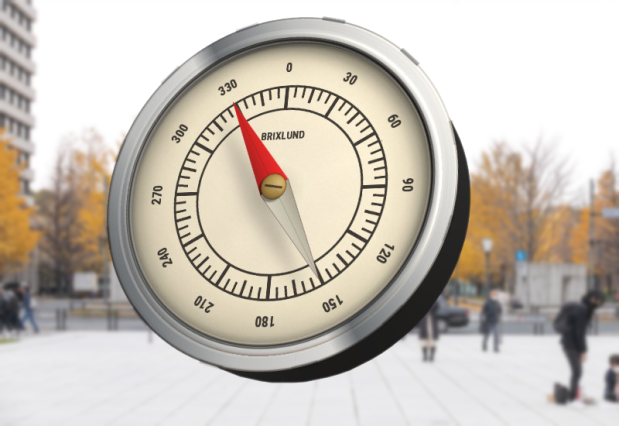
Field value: 330 °
